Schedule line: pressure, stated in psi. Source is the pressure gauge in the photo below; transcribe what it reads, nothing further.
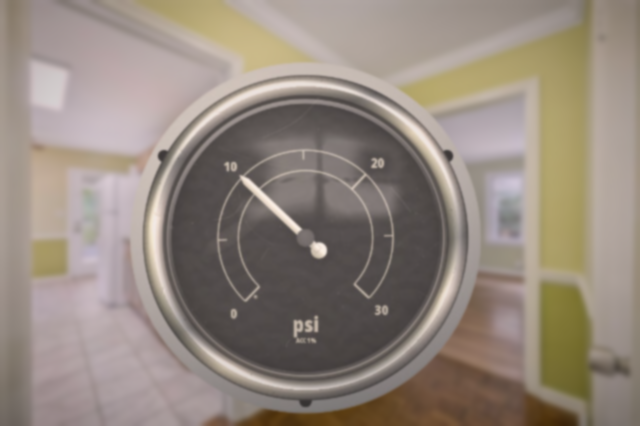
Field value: 10 psi
